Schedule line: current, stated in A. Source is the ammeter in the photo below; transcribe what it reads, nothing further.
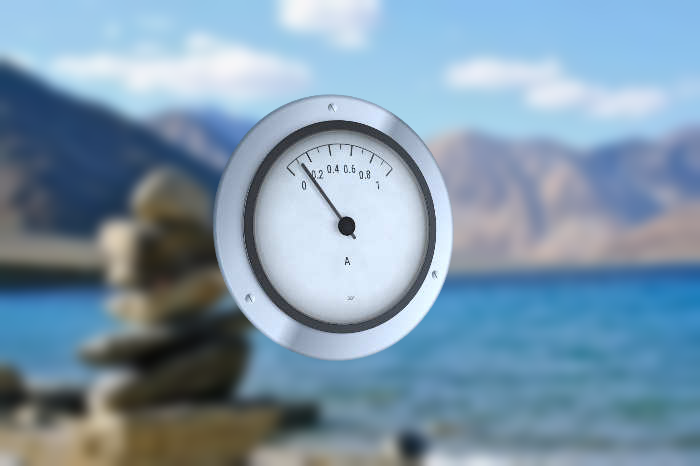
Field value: 0.1 A
